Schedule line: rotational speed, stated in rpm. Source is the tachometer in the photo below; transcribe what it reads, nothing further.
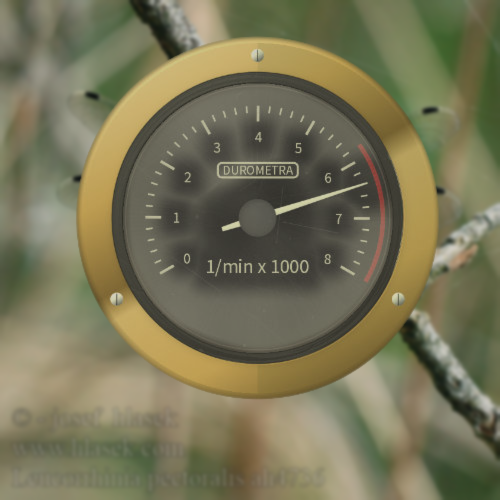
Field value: 6400 rpm
